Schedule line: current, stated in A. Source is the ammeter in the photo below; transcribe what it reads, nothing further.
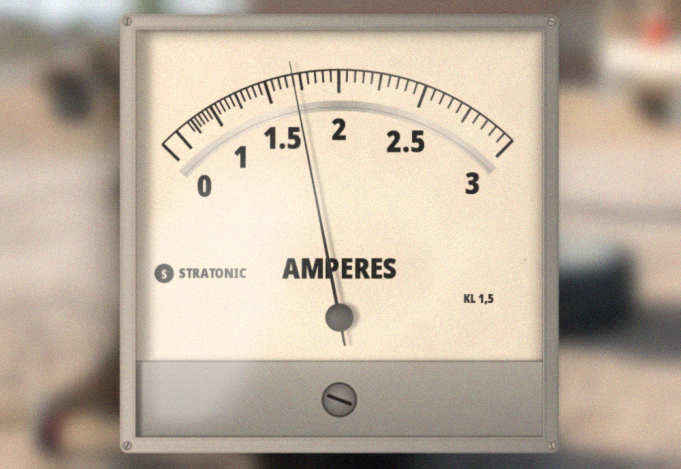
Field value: 1.7 A
